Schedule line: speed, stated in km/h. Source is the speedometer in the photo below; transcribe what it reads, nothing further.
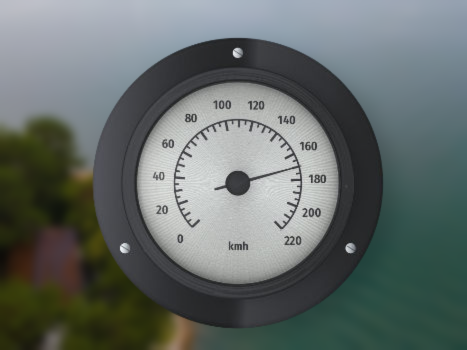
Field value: 170 km/h
